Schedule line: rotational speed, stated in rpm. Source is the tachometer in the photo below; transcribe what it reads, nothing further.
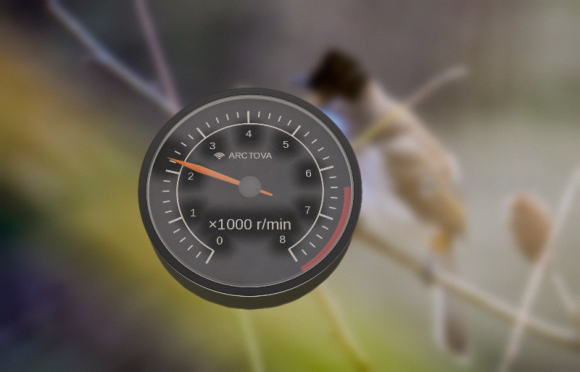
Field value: 2200 rpm
